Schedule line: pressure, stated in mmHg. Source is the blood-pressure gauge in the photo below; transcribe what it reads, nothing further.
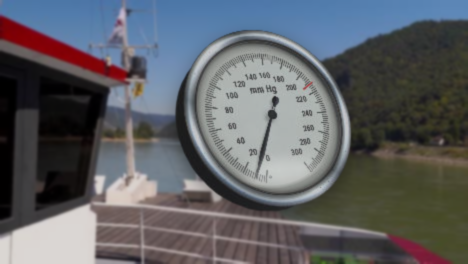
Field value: 10 mmHg
